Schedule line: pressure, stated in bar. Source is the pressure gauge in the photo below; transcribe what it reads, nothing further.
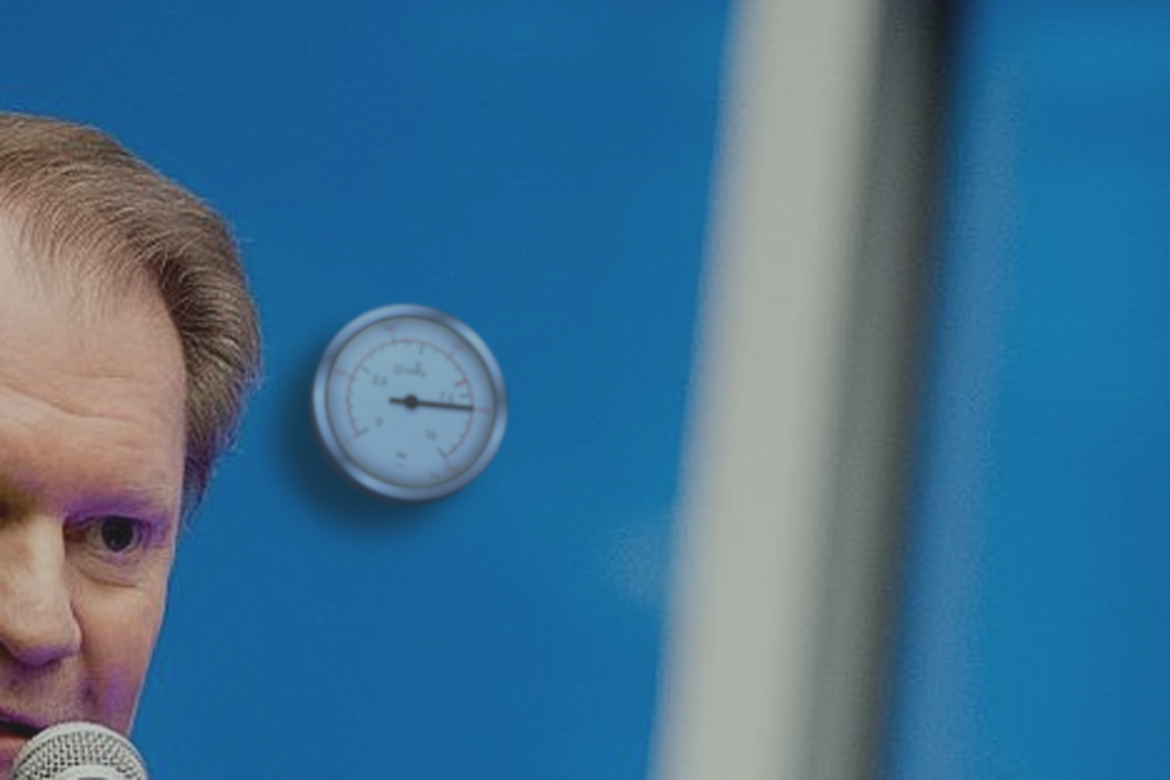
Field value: 8 bar
